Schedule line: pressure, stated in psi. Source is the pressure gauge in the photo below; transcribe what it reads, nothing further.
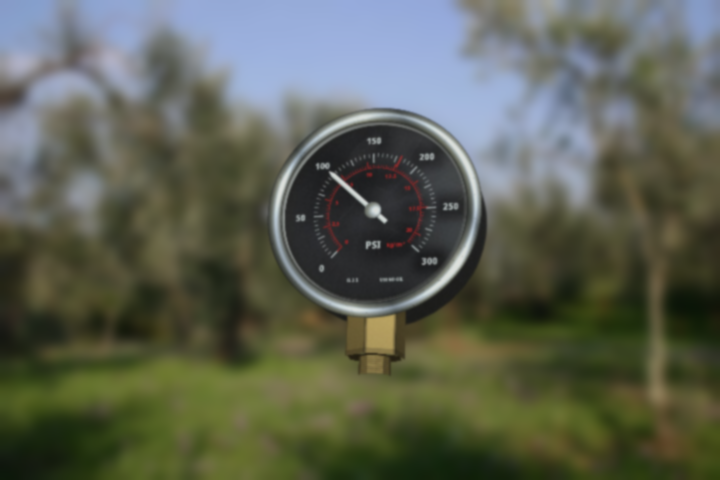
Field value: 100 psi
